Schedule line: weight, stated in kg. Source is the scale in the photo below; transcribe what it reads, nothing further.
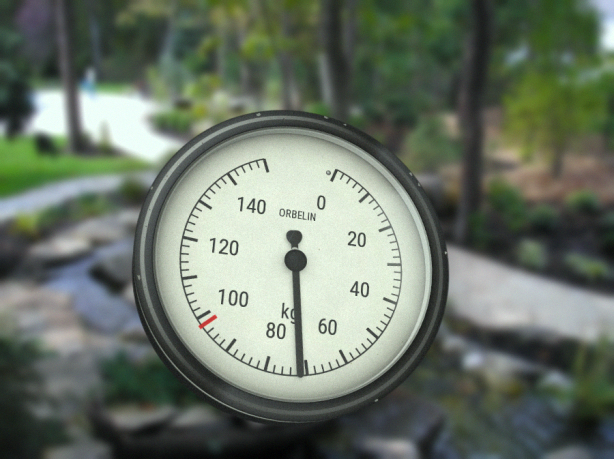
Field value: 72 kg
